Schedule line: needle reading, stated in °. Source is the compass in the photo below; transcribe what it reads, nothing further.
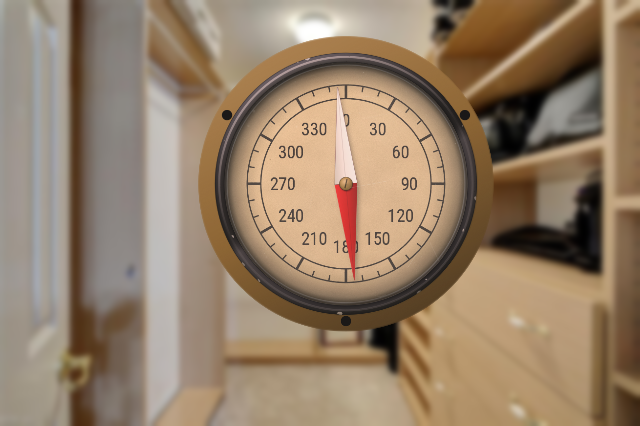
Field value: 175 °
